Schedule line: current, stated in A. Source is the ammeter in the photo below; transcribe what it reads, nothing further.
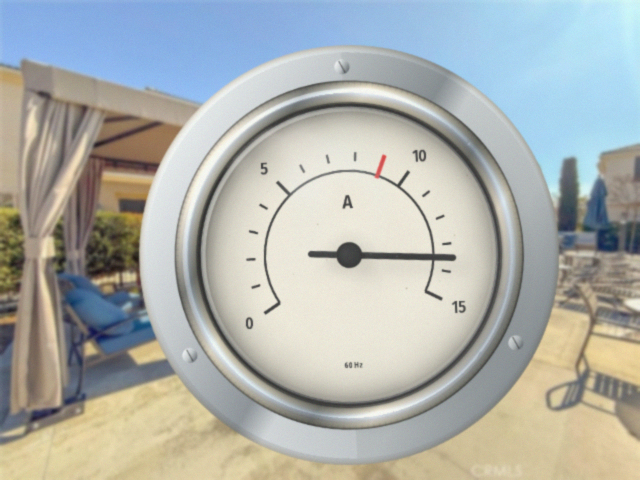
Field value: 13.5 A
